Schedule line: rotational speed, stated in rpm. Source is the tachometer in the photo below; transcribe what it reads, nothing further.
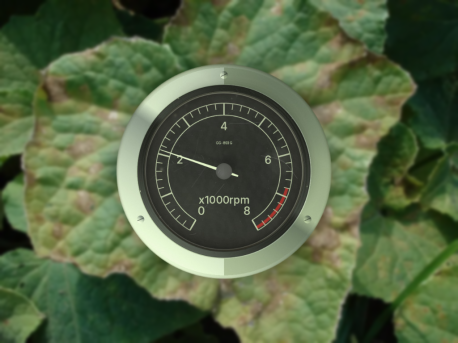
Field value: 2100 rpm
